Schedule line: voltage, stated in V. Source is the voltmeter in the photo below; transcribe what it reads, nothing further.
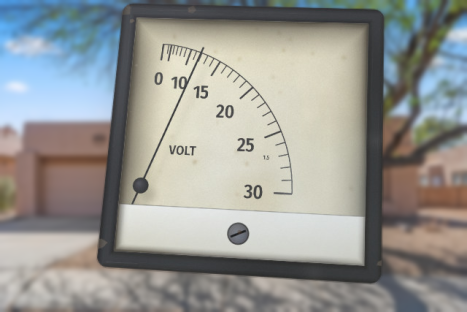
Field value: 12 V
